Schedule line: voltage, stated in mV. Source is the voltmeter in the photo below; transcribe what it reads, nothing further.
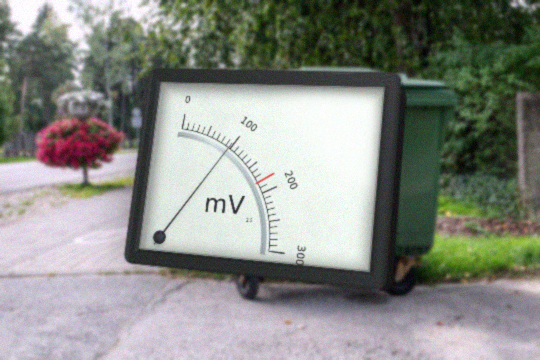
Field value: 100 mV
